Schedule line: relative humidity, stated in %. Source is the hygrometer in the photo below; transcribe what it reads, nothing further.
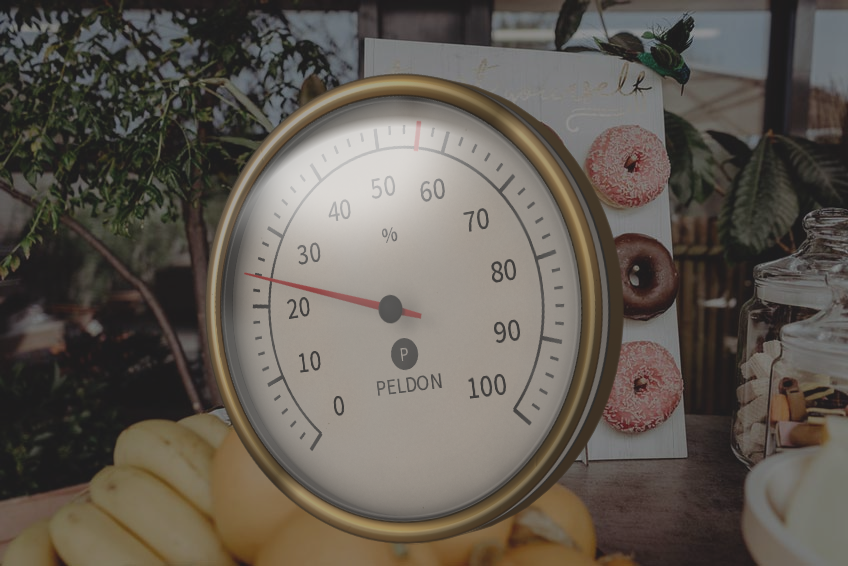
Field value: 24 %
